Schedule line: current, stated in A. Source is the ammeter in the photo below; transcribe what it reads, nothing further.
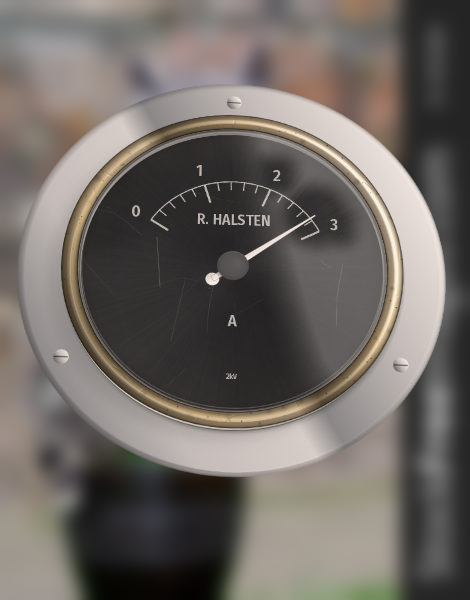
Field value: 2.8 A
